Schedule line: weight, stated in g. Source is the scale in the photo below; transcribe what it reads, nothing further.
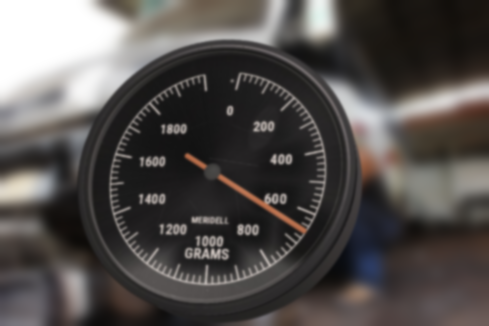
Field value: 660 g
